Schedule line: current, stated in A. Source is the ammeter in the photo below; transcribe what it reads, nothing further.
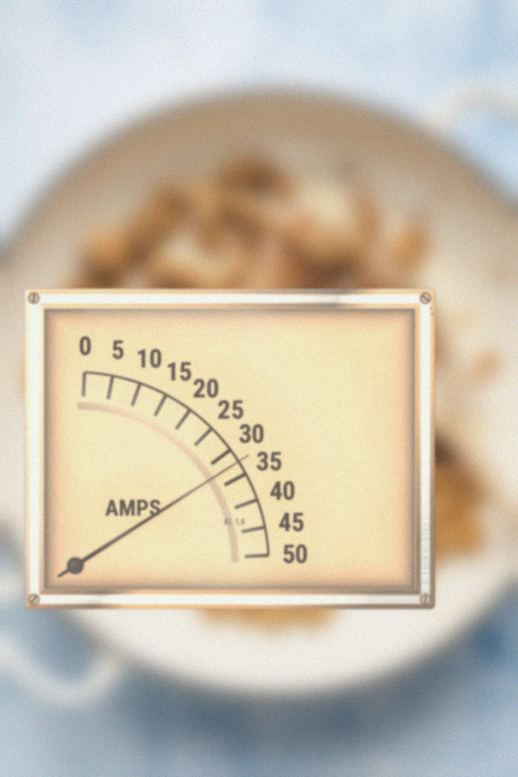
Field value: 32.5 A
